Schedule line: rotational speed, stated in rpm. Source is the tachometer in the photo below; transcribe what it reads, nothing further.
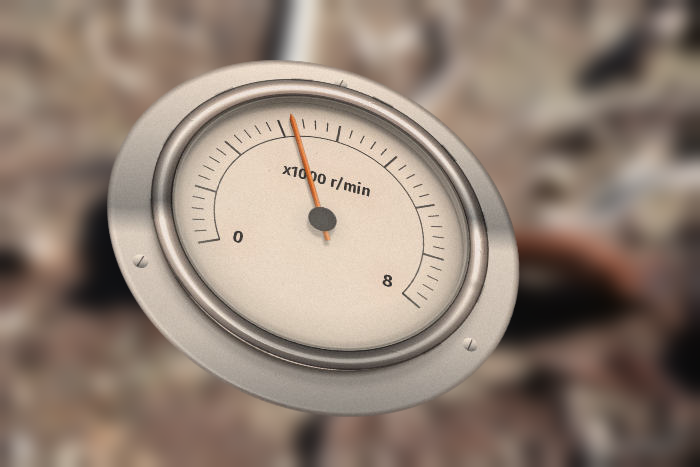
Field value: 3200 rpm
